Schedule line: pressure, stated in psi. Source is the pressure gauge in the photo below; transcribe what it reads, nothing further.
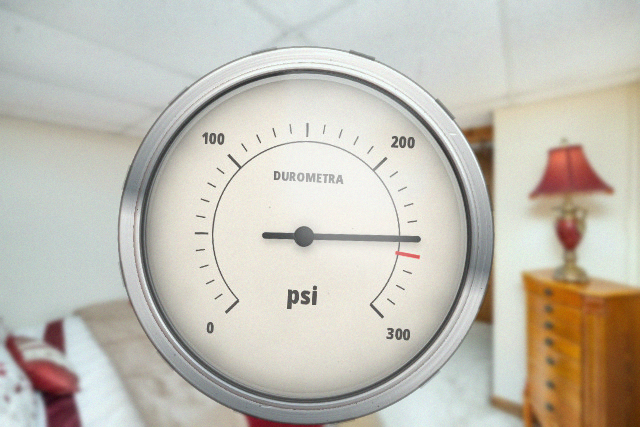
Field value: 250 psi
